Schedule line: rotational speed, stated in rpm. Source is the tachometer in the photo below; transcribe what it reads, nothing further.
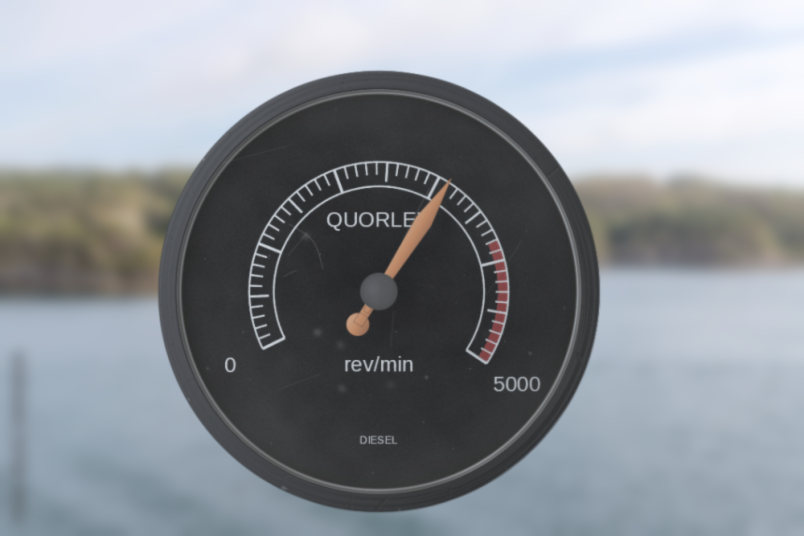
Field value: 3100 rpm
